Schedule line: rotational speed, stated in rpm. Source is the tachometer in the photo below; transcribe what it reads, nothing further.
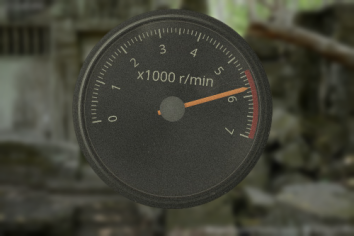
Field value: 5800 rpm
